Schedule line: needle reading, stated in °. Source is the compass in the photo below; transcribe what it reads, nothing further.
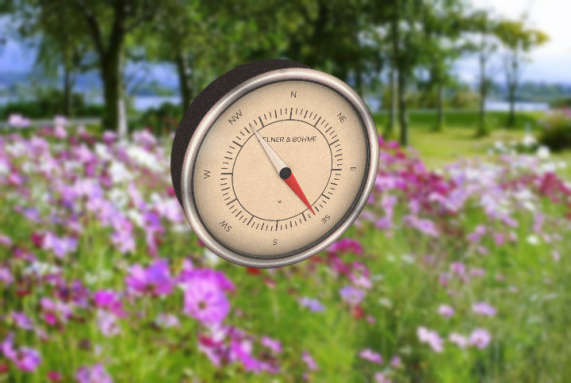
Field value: 140 °
